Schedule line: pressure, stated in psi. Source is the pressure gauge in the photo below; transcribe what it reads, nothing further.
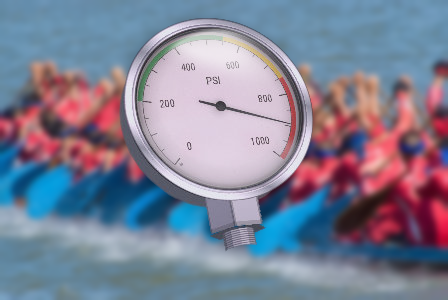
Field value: 900 psi
